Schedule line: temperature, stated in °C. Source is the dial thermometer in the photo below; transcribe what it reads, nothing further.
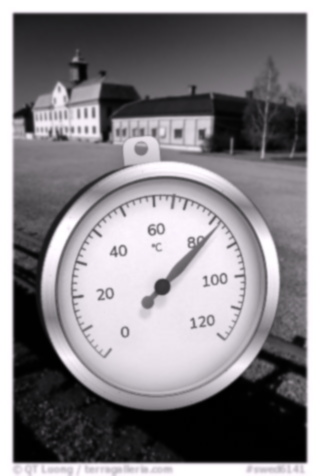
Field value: 82 °C
